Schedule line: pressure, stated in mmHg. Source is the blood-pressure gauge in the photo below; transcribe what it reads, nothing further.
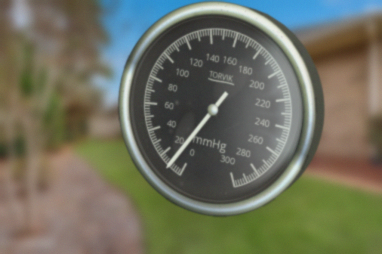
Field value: 10 mmHg
